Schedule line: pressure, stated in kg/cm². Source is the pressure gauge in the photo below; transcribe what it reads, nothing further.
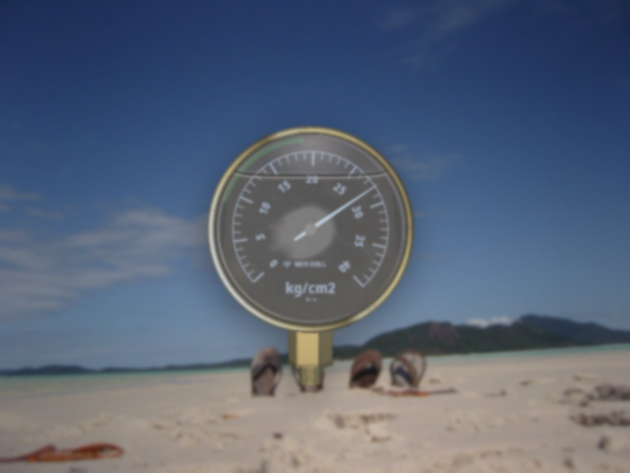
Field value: 28 kg/cm²
